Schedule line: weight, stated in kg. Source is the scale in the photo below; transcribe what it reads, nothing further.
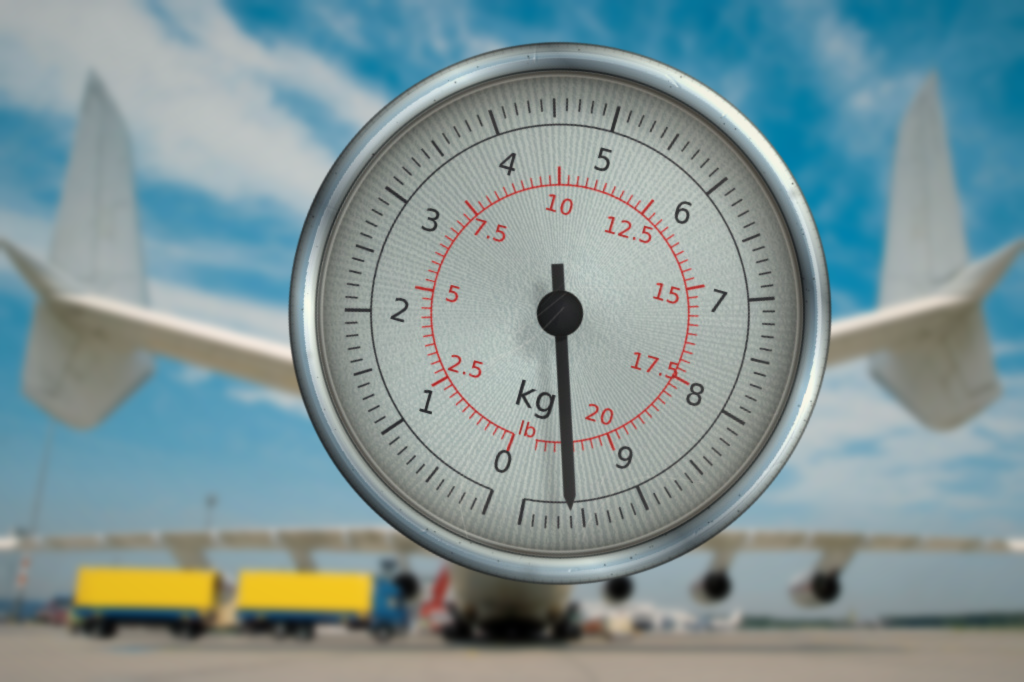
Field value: 9.6 kg
